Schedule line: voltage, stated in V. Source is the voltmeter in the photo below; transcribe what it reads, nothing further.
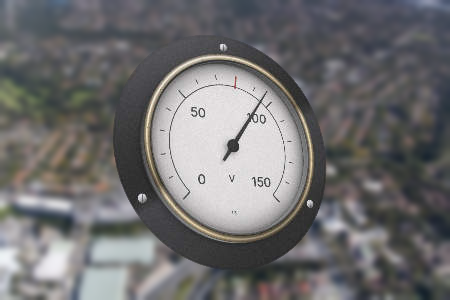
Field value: 95 V
